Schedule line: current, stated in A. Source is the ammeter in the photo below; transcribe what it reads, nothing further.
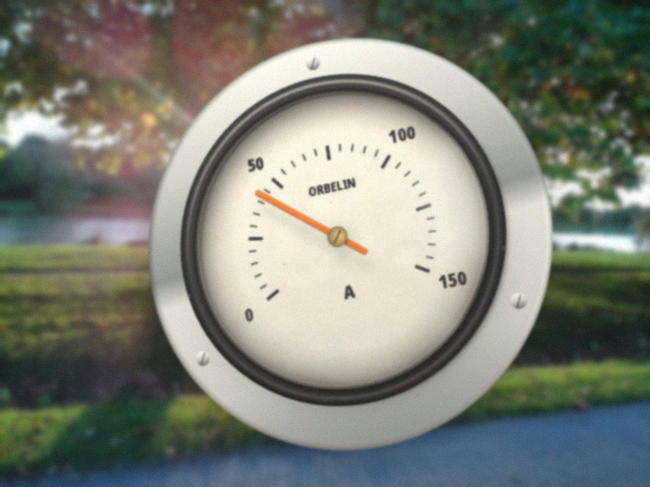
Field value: 42.5 A
